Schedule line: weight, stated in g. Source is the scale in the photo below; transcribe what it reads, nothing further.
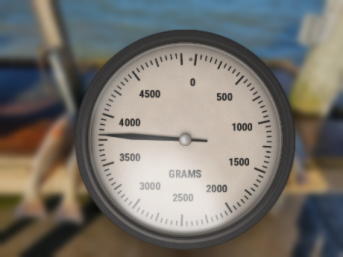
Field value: 3800 g
